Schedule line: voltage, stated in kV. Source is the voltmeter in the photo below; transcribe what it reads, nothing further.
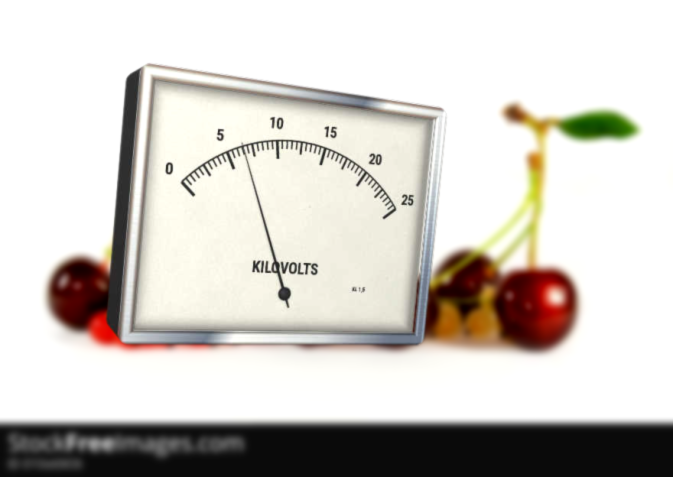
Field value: 6.5 kV
